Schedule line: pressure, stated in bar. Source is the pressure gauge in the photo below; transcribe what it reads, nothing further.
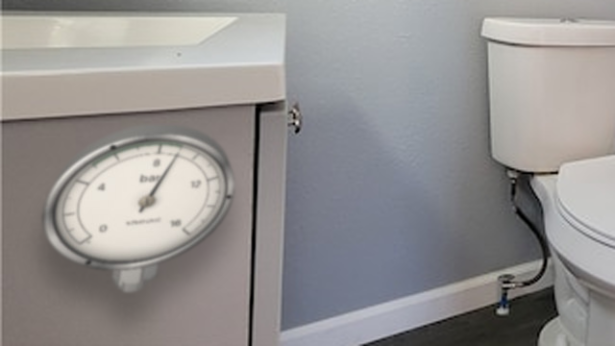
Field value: 9 bar
